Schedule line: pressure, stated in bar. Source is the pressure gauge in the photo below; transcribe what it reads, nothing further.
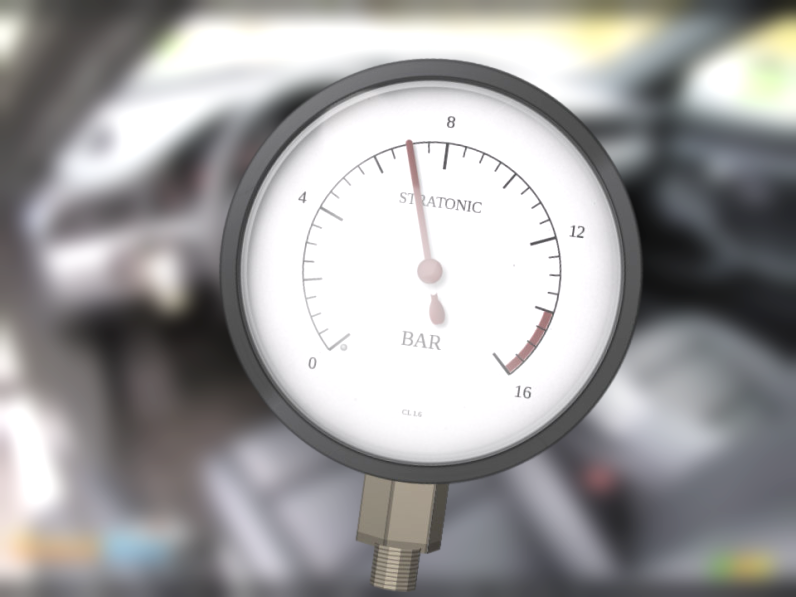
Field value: 7 bar
